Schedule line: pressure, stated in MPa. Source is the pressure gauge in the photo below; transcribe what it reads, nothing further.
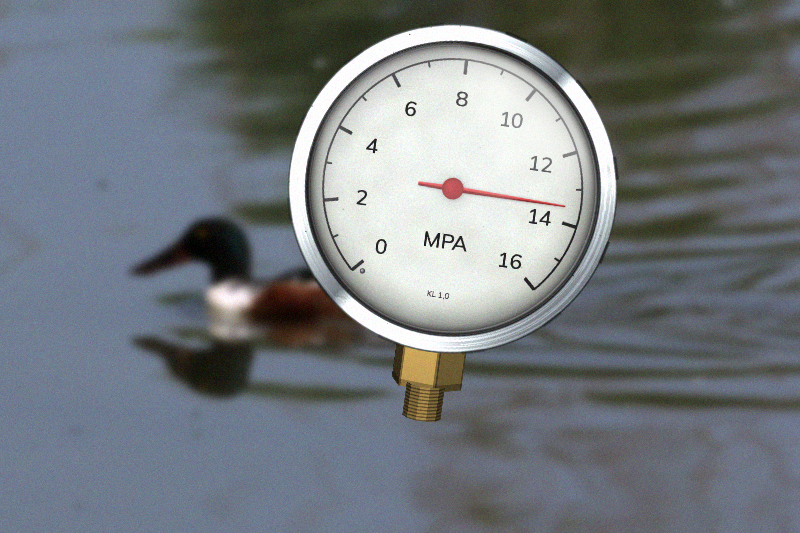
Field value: 13.5 MPa
